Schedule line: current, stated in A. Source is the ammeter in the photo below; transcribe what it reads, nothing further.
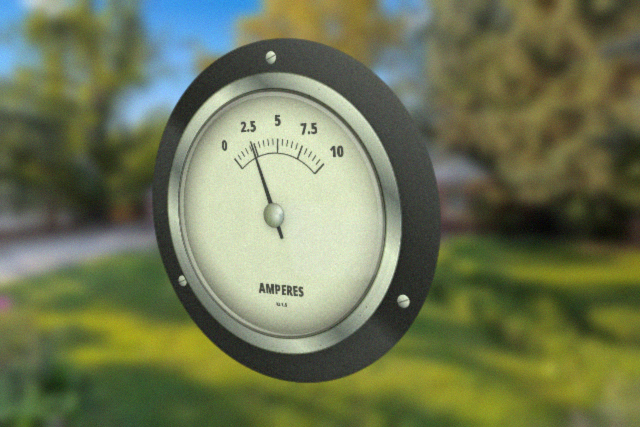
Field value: 2.5 A
